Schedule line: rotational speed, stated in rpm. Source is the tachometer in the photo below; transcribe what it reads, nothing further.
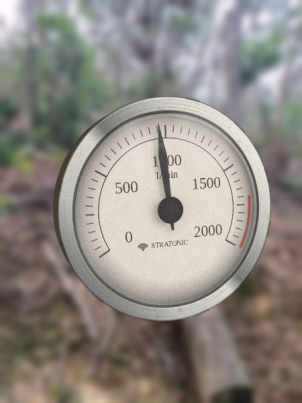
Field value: 950 rpm
